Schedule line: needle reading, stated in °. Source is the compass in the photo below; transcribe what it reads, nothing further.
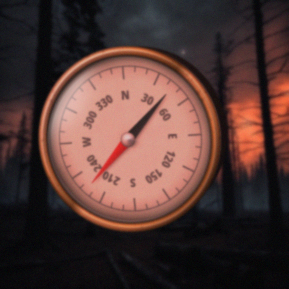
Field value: 225 °
